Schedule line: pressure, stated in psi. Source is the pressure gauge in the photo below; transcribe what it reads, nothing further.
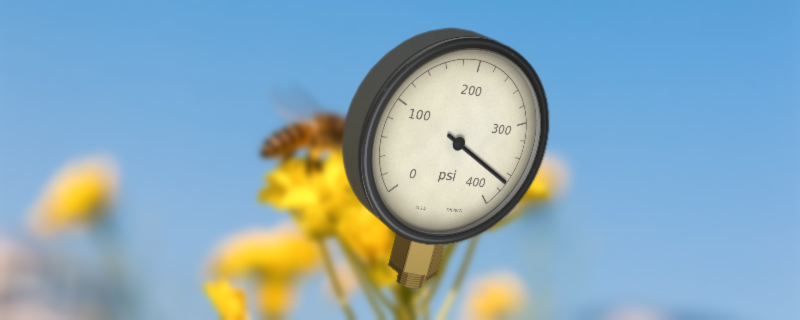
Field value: 370 psi
